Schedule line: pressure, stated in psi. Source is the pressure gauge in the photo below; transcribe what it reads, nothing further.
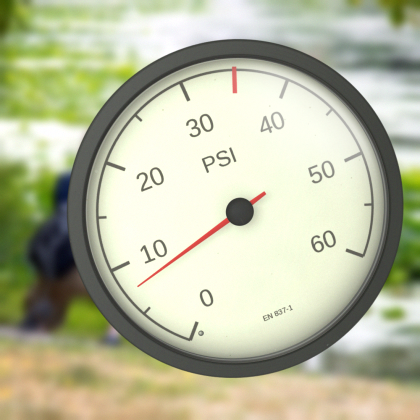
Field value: 7.5 psi
